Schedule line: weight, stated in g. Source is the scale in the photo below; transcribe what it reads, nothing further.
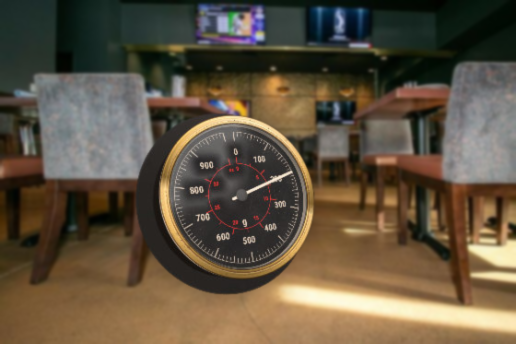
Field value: 200 g
